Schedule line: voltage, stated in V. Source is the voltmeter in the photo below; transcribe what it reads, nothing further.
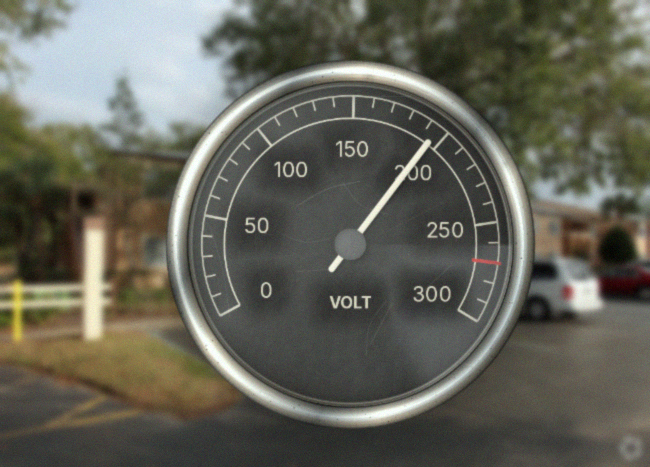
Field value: 195 V
